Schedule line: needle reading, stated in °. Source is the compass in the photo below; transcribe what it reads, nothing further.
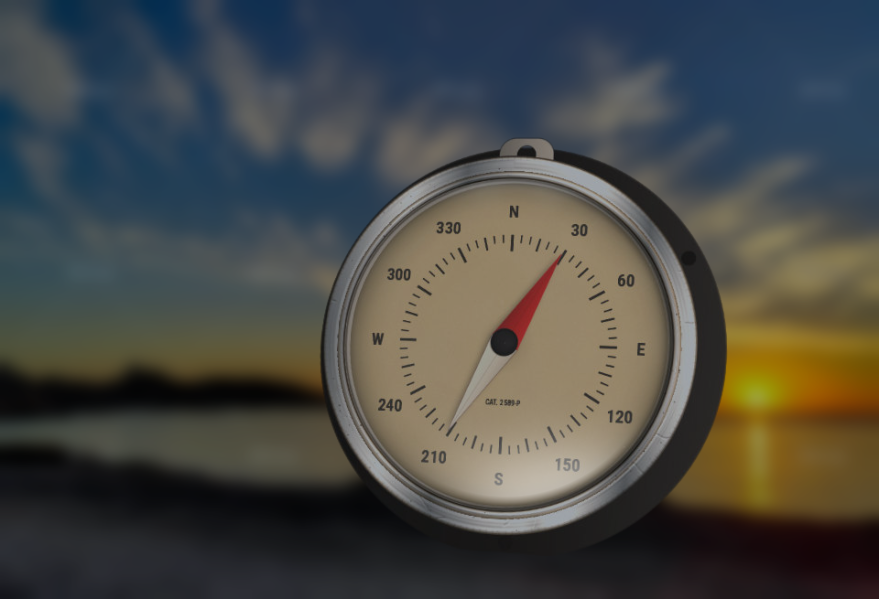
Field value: 30 °
